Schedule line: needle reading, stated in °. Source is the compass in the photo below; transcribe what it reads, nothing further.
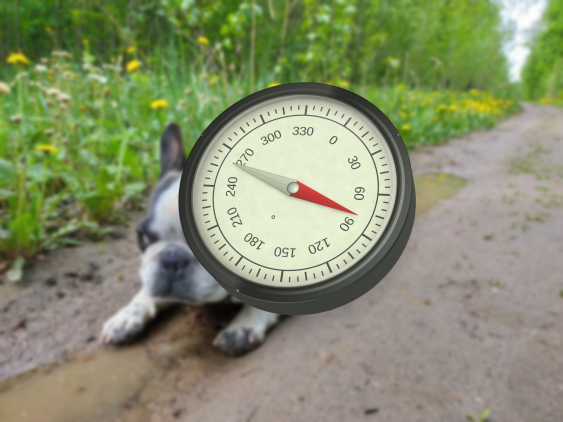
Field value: 80 °
